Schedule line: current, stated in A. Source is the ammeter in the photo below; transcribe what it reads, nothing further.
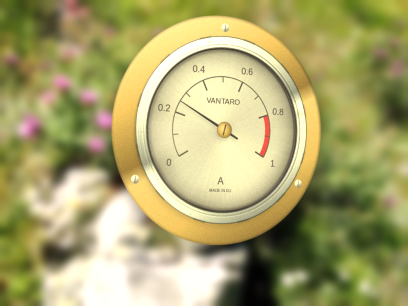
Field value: 0.25 A
